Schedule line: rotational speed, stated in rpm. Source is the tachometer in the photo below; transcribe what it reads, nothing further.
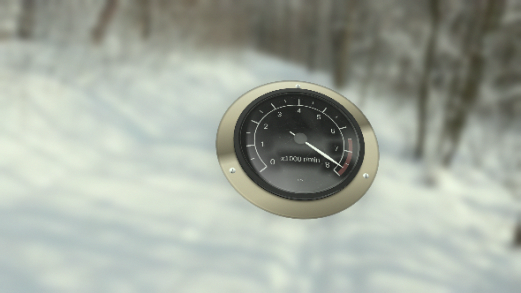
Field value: 7750 rpm
